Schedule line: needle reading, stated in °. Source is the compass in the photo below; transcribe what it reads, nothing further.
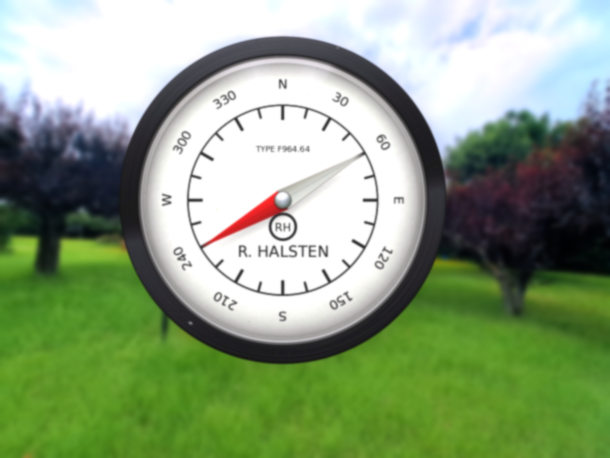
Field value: 240 °
